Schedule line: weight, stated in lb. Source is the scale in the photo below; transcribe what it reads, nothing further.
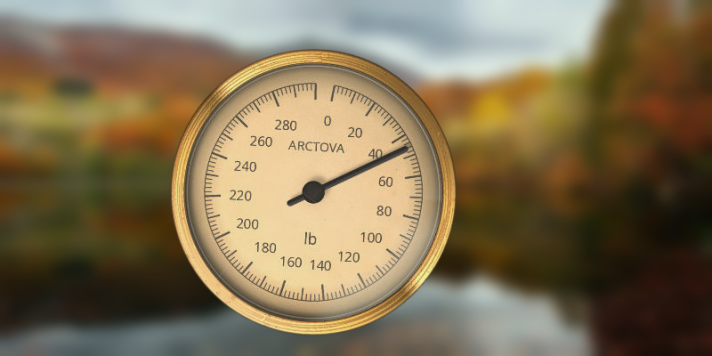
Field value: 46 lb
